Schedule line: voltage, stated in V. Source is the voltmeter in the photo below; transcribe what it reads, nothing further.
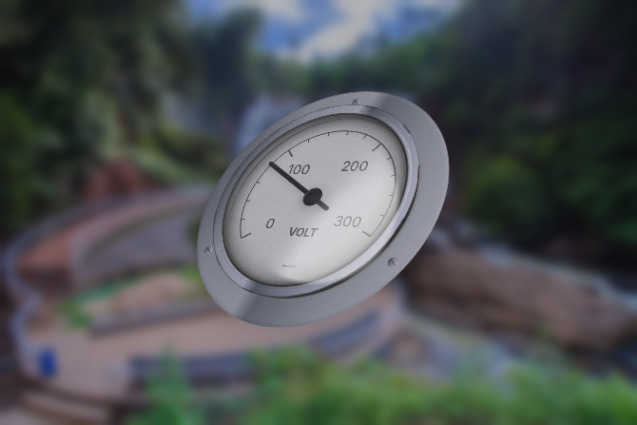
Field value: 80 V
